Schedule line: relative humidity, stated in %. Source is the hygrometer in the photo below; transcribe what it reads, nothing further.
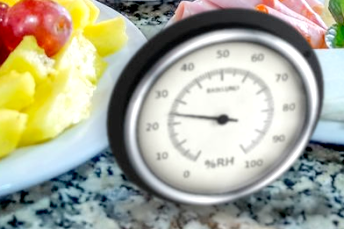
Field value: 25 %
